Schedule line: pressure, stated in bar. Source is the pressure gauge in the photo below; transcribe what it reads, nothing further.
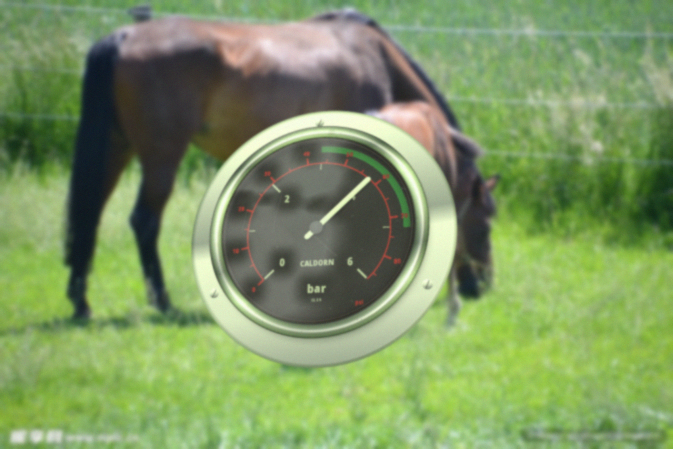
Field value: 4 bar
